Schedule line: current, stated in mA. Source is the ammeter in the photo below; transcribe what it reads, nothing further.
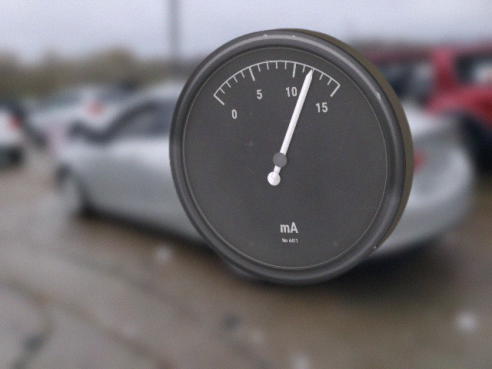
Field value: 12 mA
